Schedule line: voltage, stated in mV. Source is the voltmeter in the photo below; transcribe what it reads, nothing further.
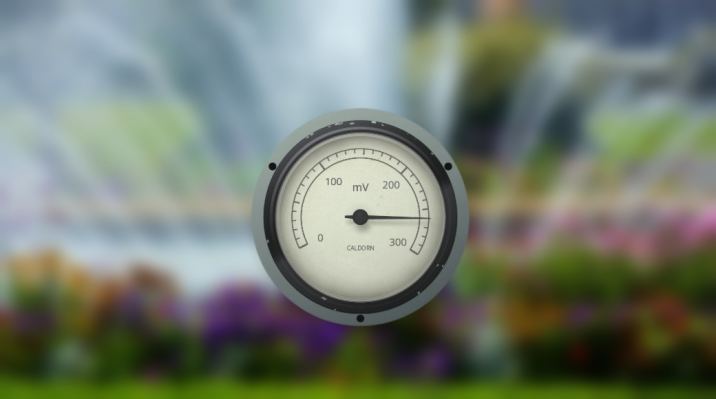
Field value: 260 mV
